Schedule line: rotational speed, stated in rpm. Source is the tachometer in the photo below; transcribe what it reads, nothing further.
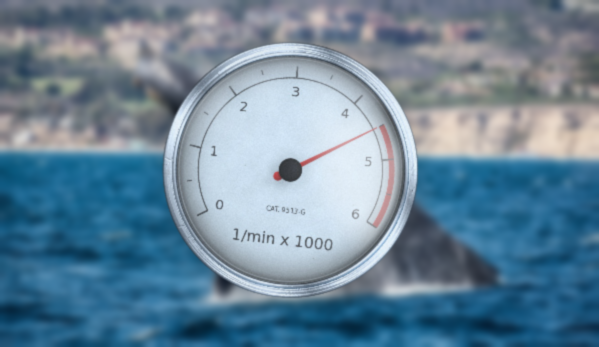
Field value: 4500 rpm
